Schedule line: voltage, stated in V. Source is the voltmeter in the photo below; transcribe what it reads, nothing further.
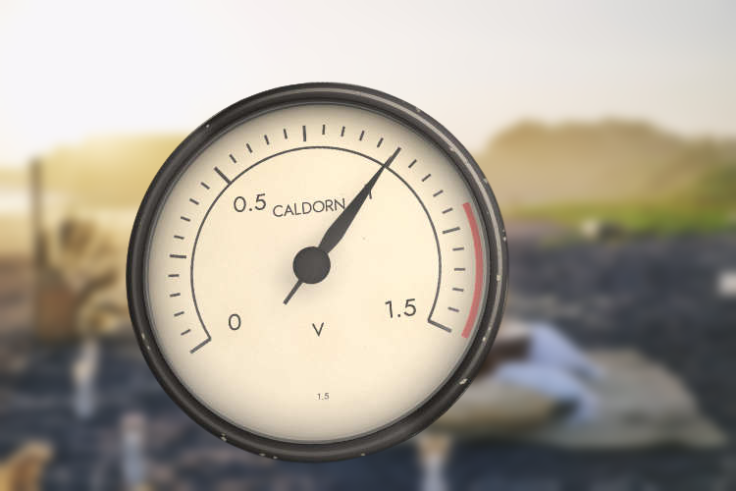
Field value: 1 V
